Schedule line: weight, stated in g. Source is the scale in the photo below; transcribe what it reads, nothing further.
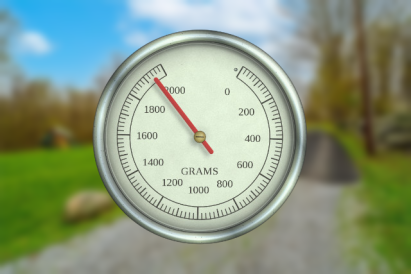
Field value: 1940 g
